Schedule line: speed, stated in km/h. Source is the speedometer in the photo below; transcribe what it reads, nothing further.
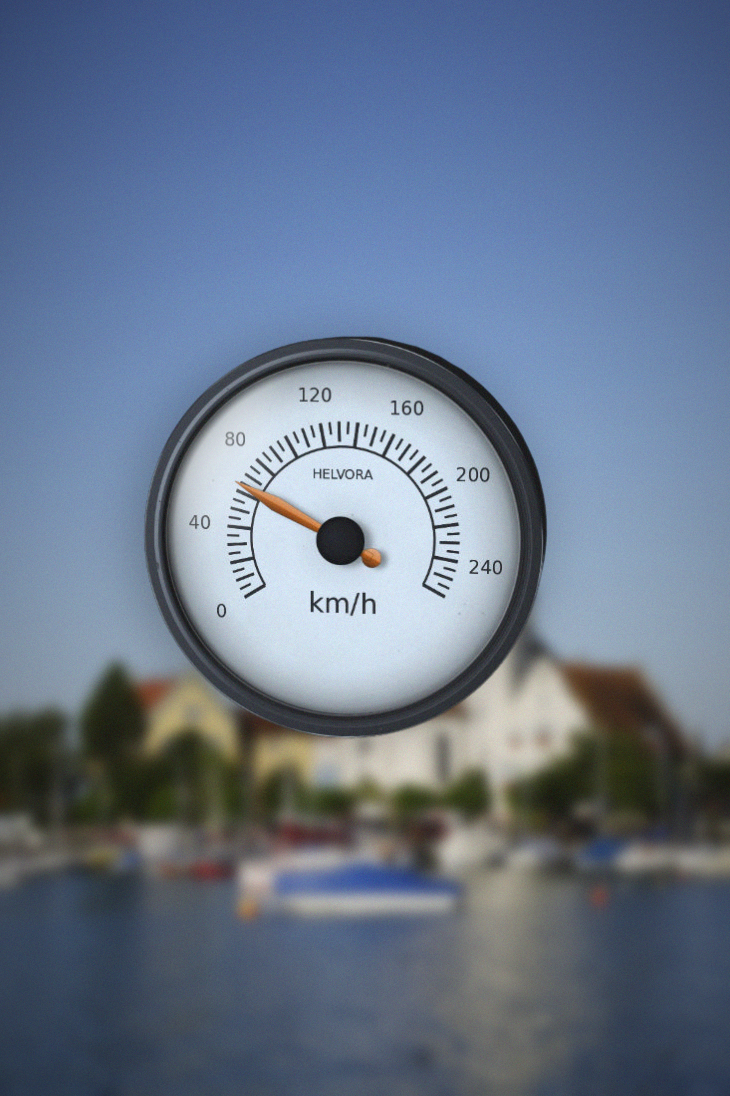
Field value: 65 km/h
